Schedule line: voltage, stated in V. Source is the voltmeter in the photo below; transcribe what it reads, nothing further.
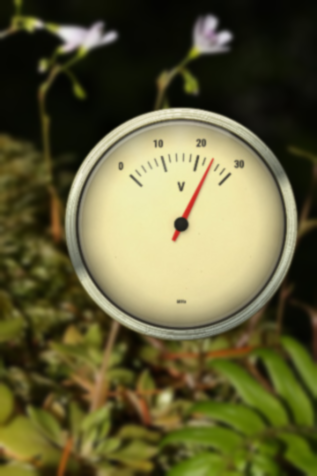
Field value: 24 V
